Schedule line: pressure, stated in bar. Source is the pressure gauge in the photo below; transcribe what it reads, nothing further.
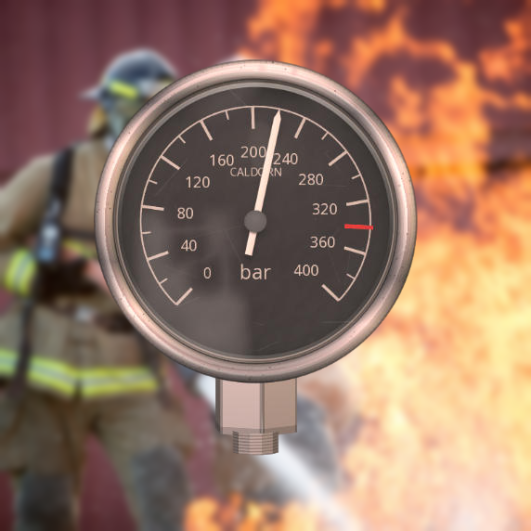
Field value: 220 bar
